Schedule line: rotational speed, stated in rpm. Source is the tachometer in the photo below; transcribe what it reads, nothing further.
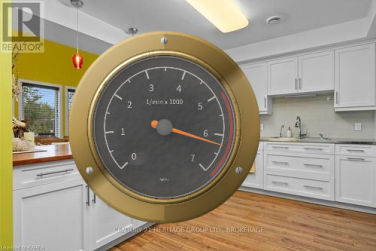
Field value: 6250 rpm
